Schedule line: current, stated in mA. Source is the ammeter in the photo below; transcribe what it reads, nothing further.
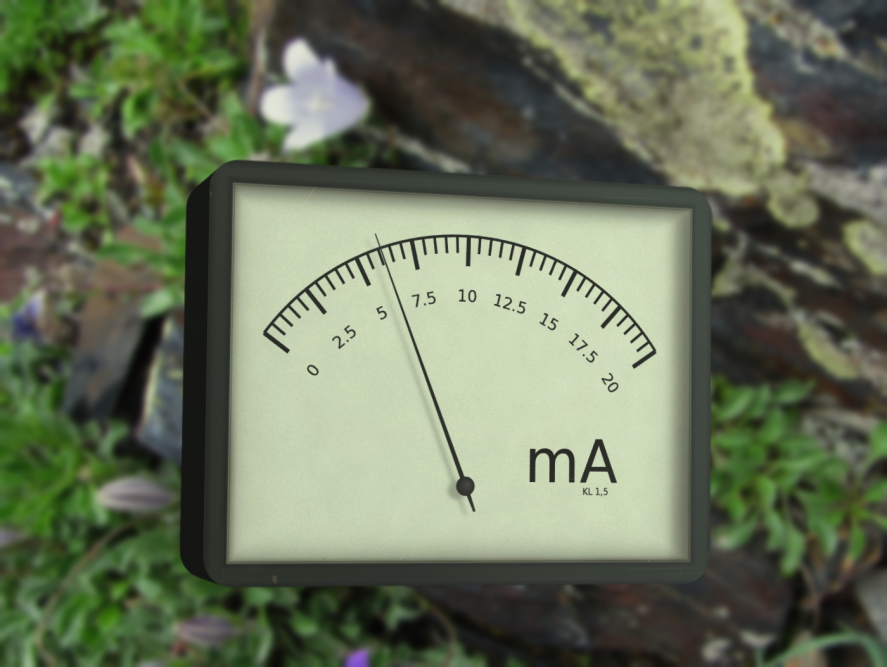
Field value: 6 mA
